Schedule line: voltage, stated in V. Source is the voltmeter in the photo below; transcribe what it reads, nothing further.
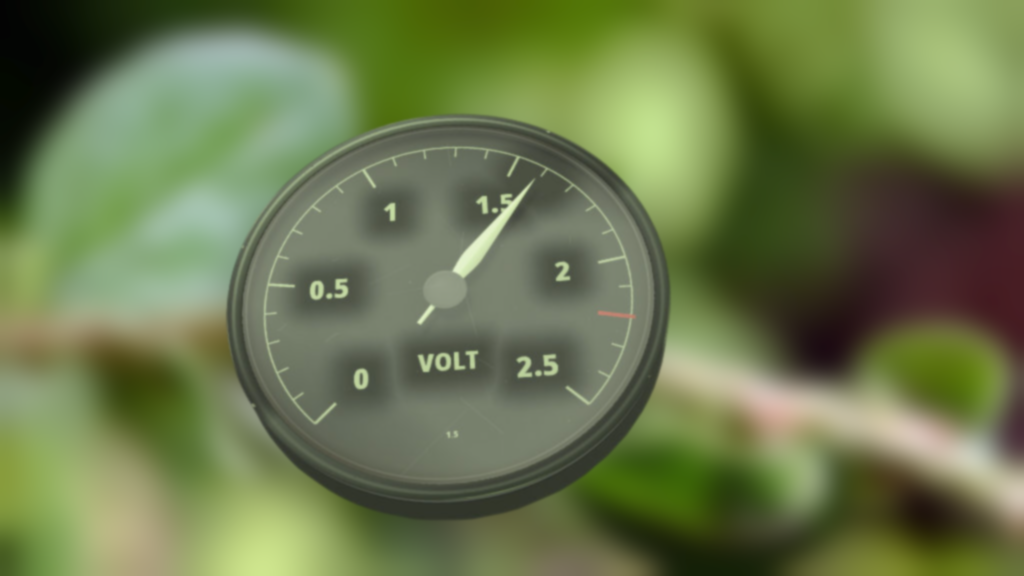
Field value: 1.6 V
